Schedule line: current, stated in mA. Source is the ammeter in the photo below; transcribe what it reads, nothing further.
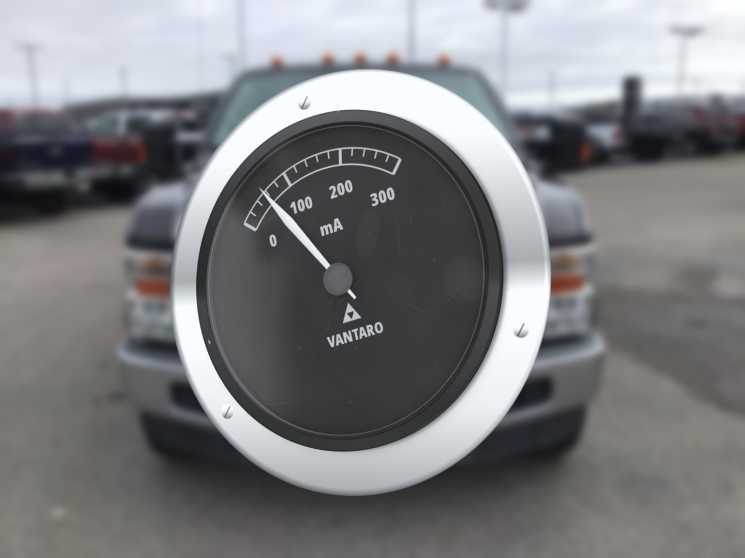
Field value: 60 mA
